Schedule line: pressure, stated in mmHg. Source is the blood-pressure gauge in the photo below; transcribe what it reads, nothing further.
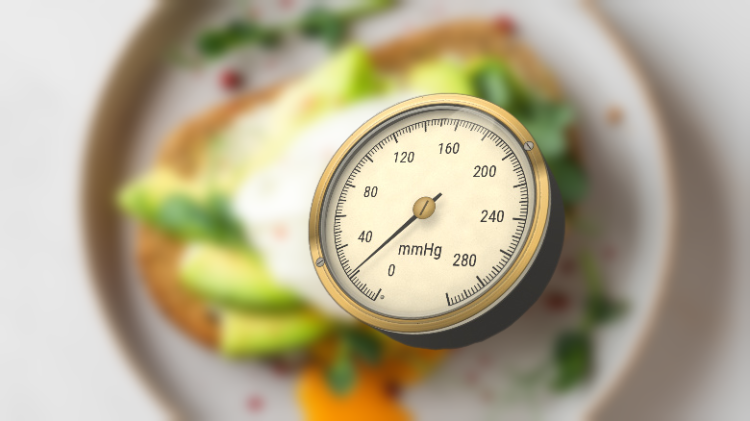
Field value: 20 mmHg
